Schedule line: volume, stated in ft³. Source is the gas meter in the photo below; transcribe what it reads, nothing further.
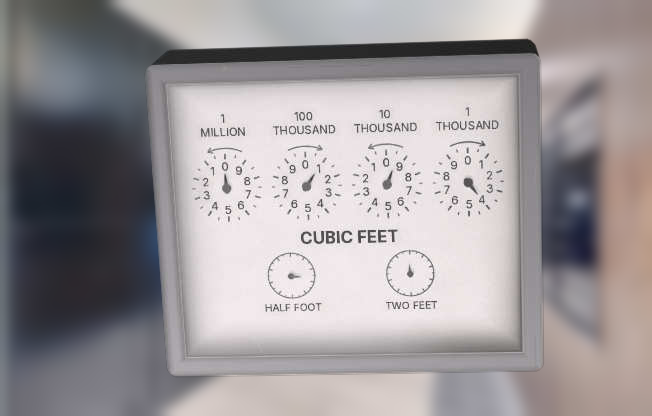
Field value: 9400 ft³
